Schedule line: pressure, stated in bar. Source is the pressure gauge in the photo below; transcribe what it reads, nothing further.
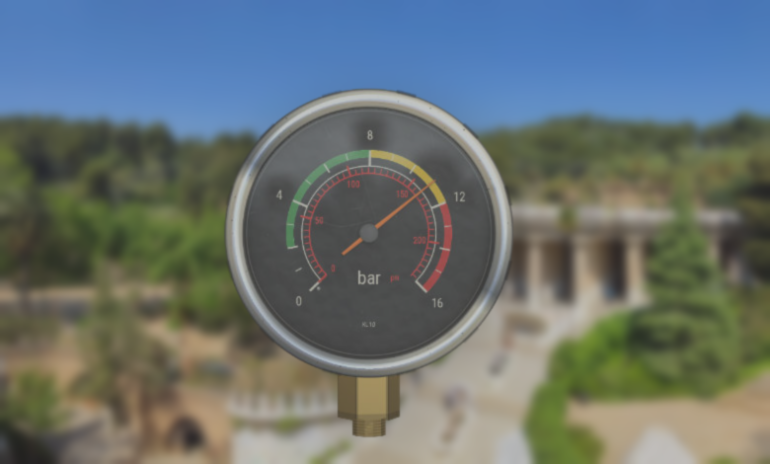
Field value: 11 bar
